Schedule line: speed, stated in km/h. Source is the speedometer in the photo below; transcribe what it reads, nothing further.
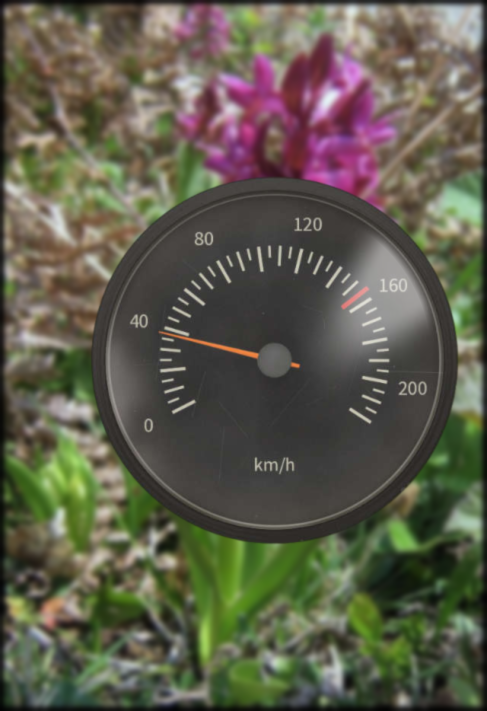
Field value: 37.5 km/h
